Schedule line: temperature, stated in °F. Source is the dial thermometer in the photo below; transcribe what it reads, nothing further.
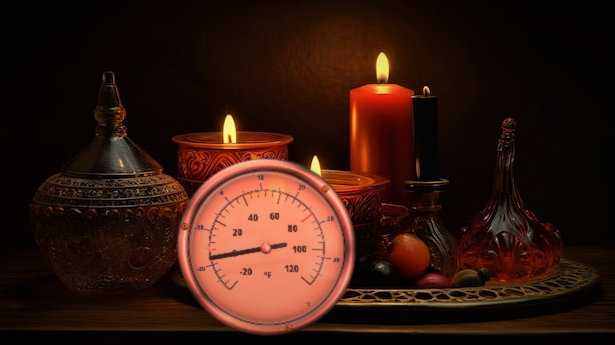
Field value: 0 °F
